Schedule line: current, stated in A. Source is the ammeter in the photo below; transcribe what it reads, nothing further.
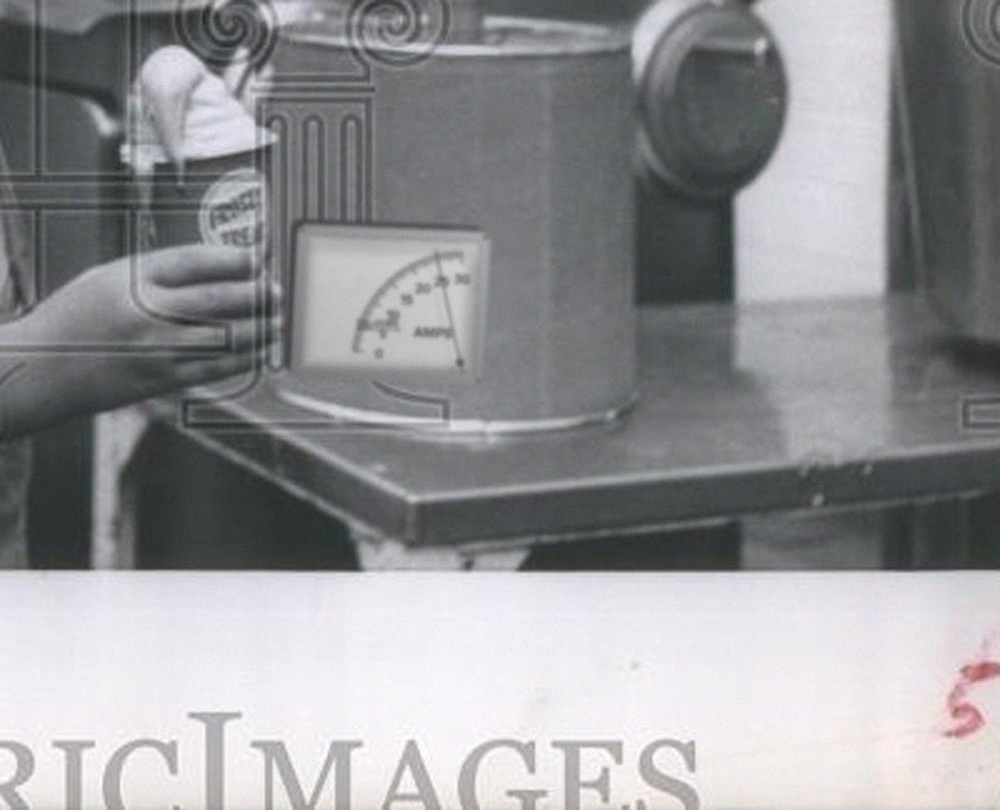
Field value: 25 A
